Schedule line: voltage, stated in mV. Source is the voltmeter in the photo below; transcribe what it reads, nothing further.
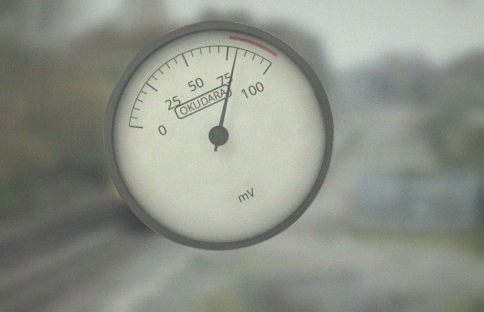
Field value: 80 mV
